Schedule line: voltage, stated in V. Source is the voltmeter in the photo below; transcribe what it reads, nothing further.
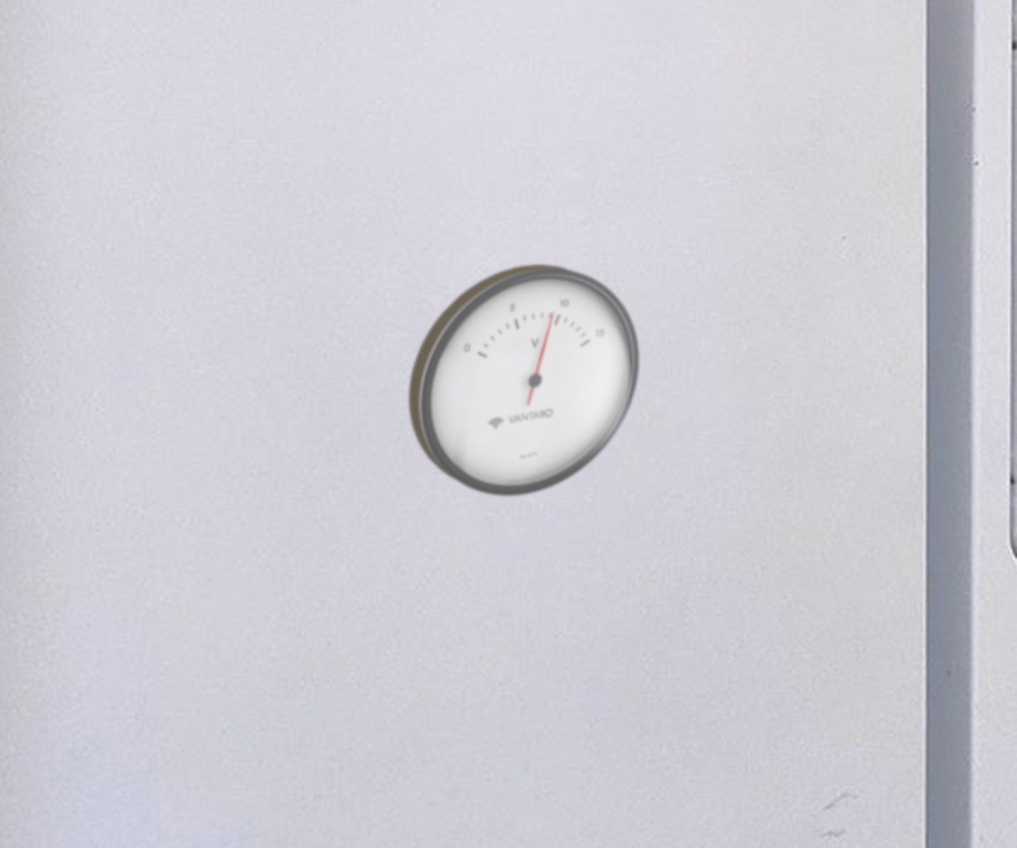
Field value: 9 V
